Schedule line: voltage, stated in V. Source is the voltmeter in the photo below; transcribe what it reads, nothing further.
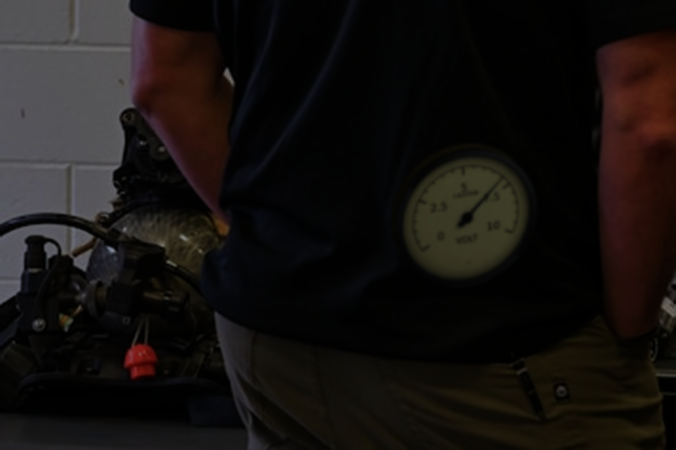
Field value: 7 V
